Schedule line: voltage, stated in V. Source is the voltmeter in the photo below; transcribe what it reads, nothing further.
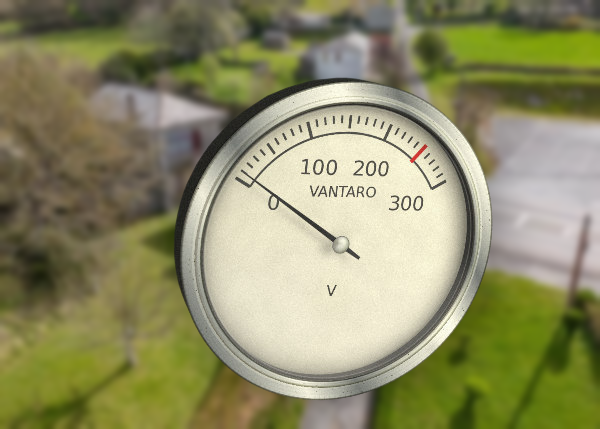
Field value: 10 V
